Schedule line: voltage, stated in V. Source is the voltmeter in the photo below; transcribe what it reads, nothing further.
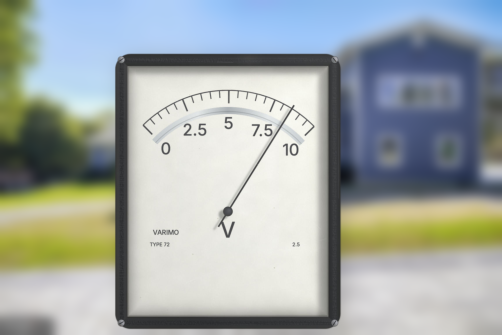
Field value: 8.5 V
